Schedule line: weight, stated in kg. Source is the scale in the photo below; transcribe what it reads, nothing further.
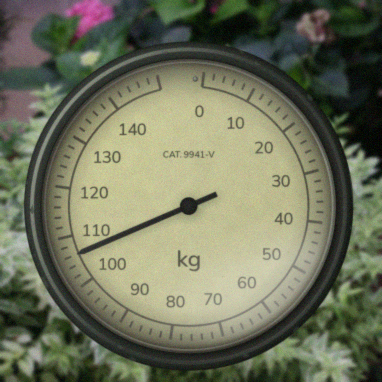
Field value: 106 kg
